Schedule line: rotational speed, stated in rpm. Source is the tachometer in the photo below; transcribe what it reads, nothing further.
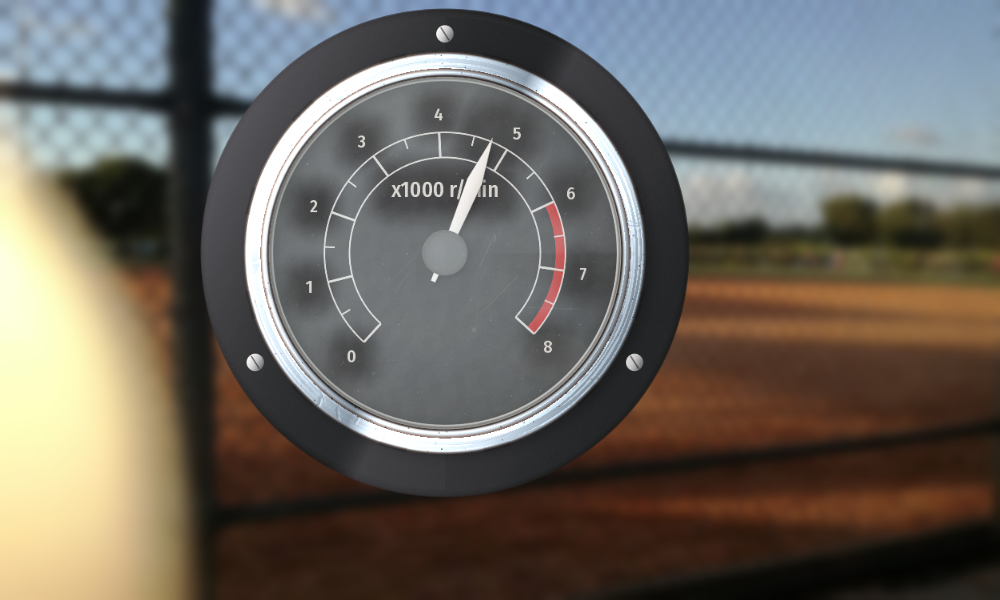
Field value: 4750 rpm
